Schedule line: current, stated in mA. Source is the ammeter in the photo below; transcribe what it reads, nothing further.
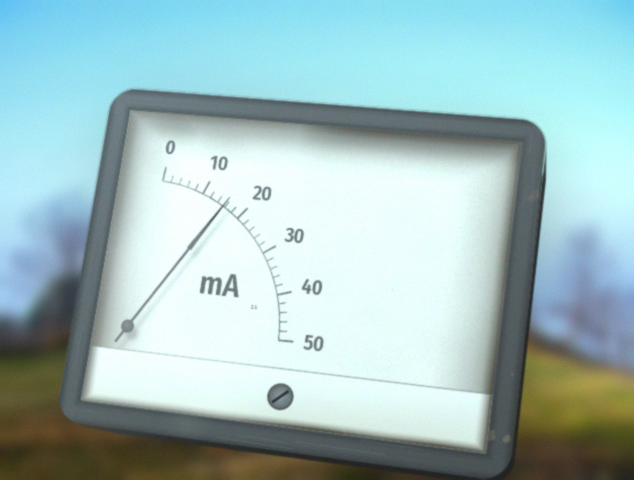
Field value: 16 mA
